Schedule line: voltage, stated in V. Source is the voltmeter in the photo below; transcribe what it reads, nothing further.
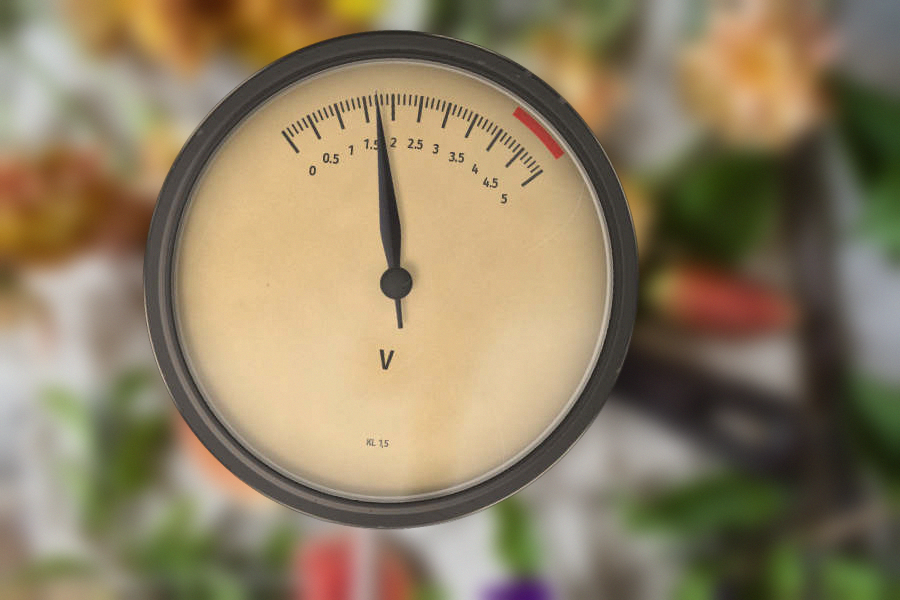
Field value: 1.7 V
